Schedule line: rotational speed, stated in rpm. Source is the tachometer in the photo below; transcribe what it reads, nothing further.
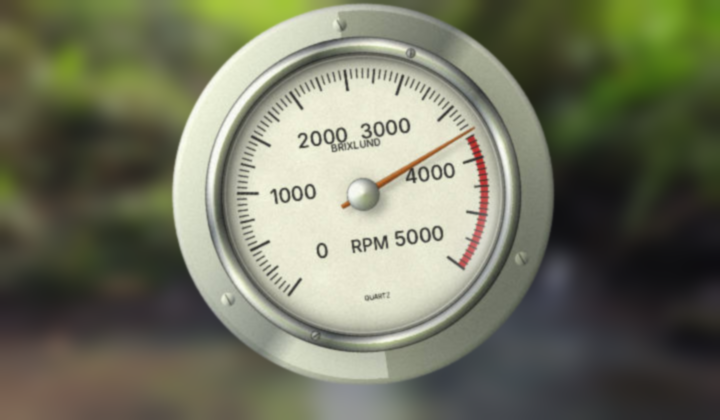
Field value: 3750 rpm
